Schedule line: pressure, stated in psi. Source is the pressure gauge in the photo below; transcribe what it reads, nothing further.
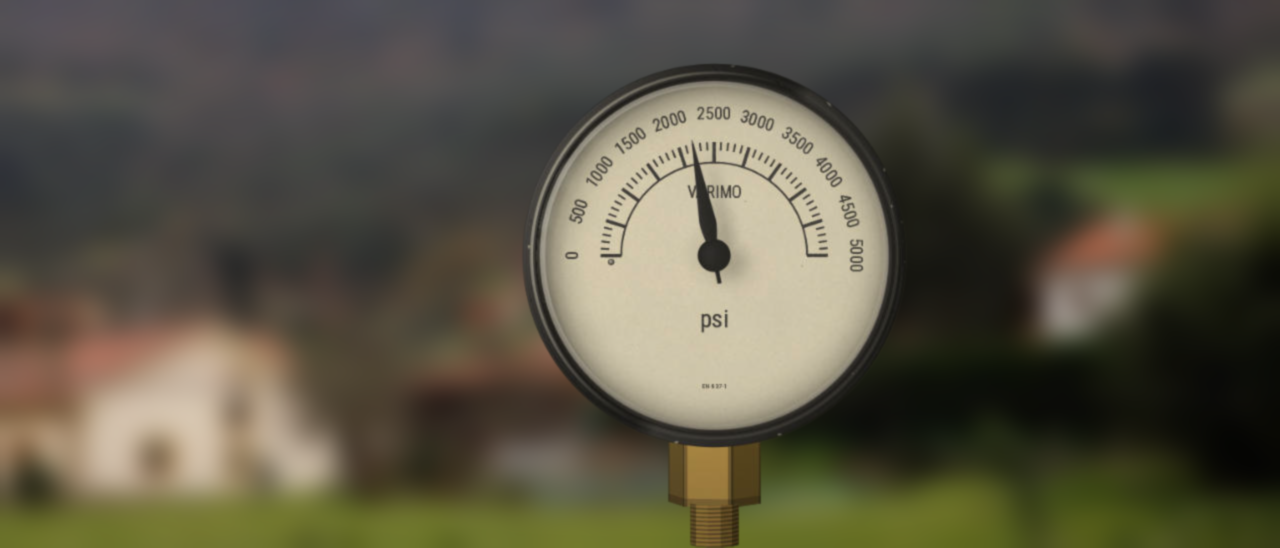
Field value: 2200 psi
